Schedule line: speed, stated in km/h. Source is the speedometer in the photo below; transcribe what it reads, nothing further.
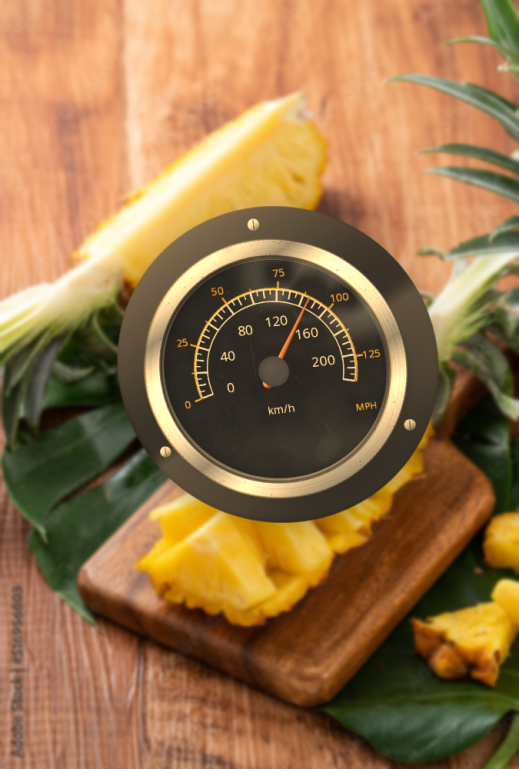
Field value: 145 km/h
